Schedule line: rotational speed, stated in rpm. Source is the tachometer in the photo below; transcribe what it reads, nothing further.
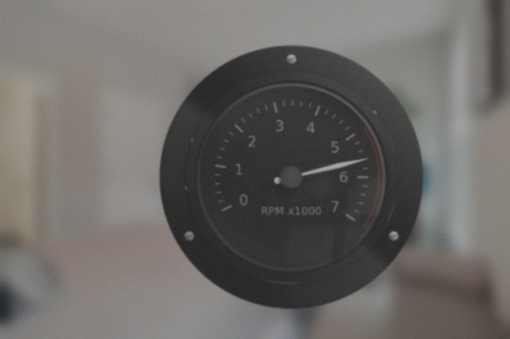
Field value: 5600 rpm
